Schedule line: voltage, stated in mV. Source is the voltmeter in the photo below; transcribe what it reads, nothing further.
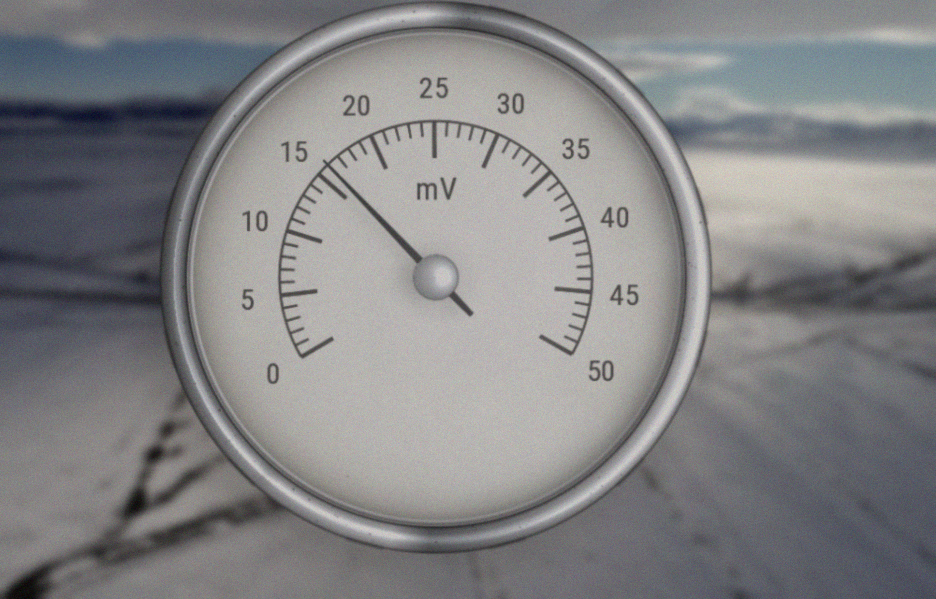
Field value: 16 mV
